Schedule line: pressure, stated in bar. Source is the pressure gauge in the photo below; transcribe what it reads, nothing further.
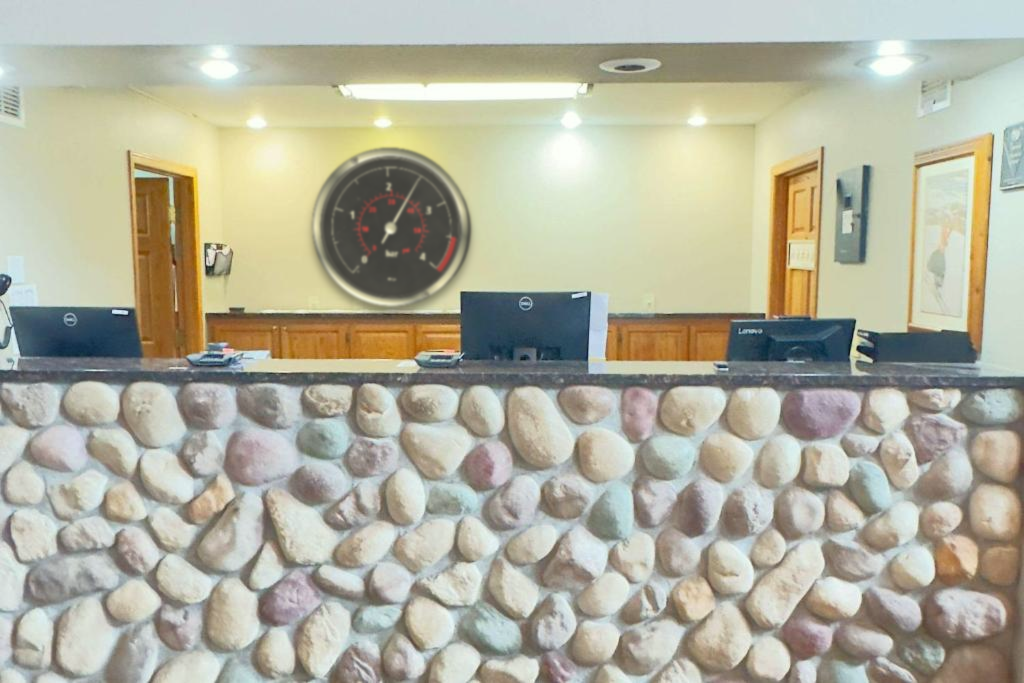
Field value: 2.5 bar
